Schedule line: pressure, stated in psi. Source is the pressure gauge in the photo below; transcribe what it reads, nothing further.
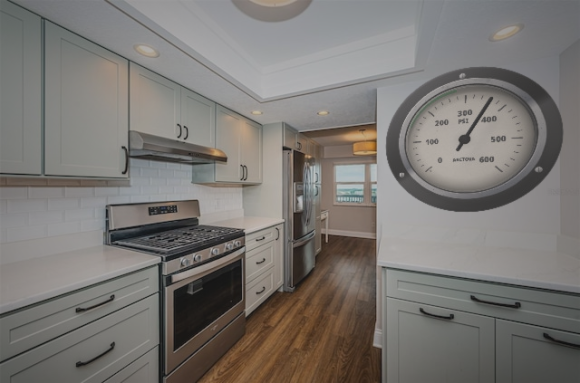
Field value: 360 psi
